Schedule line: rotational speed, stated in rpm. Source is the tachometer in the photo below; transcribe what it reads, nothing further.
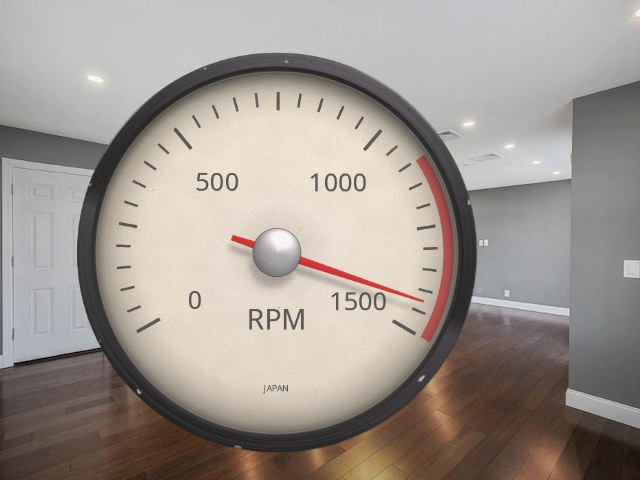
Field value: 1425 rpm
